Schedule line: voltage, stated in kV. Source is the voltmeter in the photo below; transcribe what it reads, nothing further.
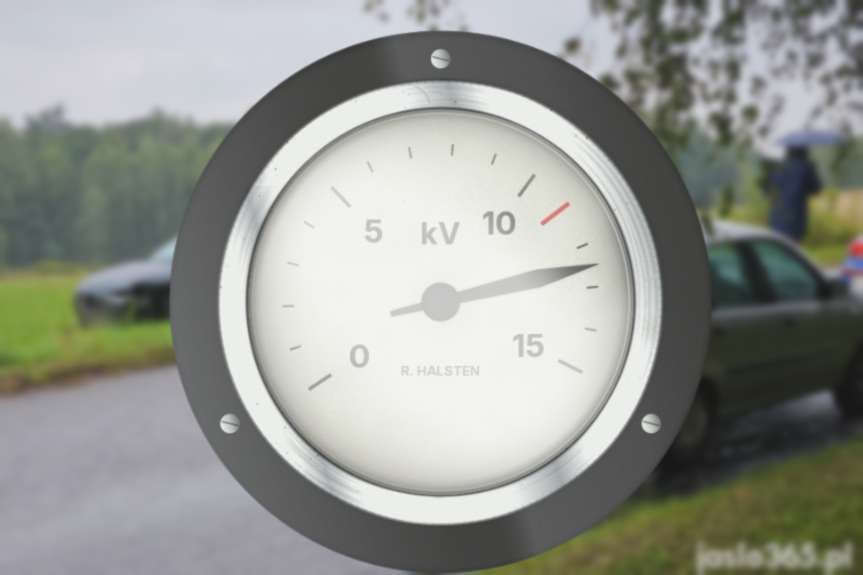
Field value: 12.5 kV
